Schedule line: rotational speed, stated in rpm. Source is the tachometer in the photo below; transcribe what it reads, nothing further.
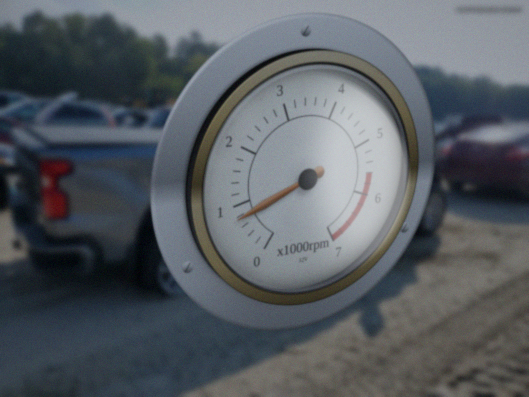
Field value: 800 rpm
